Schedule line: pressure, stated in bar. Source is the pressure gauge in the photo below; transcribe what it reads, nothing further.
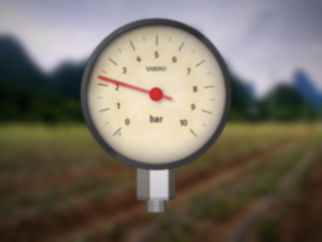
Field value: 2.25 bar
